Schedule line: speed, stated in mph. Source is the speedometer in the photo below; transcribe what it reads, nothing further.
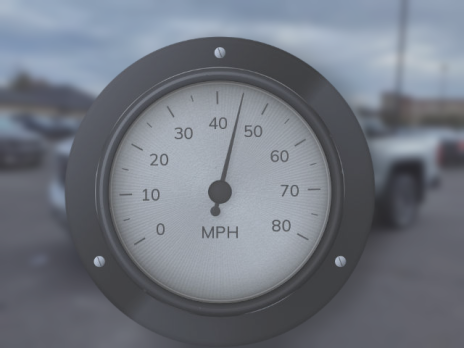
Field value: 45 mph
